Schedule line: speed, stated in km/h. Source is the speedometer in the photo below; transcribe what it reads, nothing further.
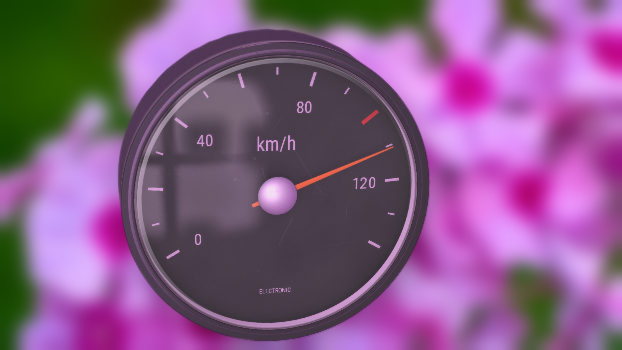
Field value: 110 km/h
